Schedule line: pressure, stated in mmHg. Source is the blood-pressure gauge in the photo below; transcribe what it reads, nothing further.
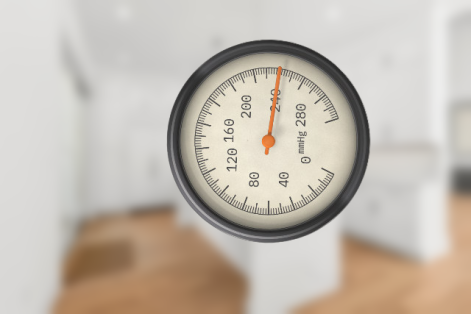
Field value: 240 mmHg
